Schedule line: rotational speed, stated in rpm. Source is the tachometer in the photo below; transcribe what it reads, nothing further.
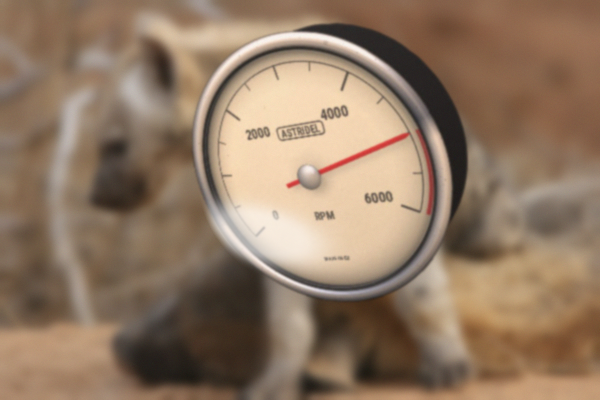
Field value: 5000 rpm
